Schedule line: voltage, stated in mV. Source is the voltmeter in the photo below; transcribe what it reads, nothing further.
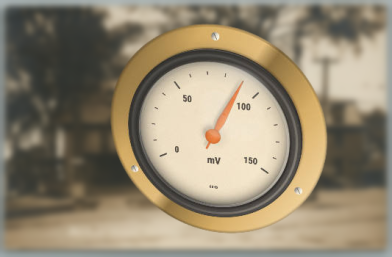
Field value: 90 mV
